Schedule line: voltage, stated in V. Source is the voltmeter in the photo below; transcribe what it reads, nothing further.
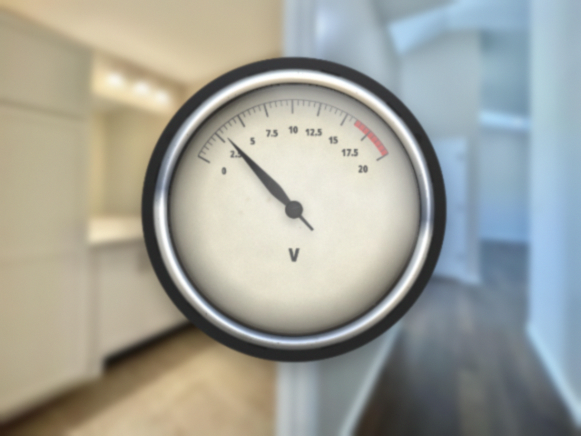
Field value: 3 V
